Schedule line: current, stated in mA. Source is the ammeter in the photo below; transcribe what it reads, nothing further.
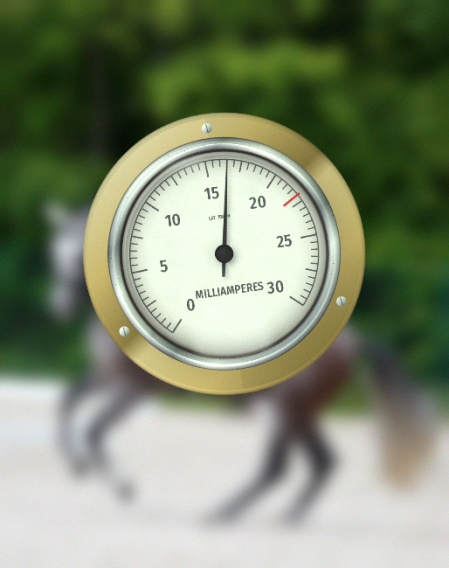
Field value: 16.5 mA
